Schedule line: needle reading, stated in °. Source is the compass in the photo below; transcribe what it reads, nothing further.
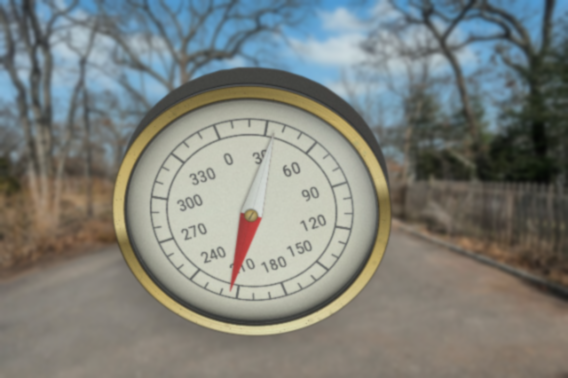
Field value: 215 °
